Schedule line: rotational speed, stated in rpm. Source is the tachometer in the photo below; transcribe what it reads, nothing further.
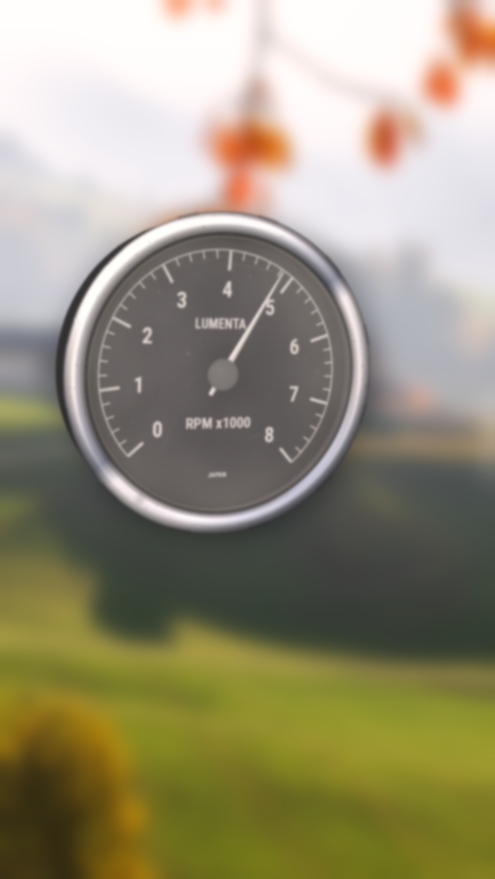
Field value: 4800 rpm
